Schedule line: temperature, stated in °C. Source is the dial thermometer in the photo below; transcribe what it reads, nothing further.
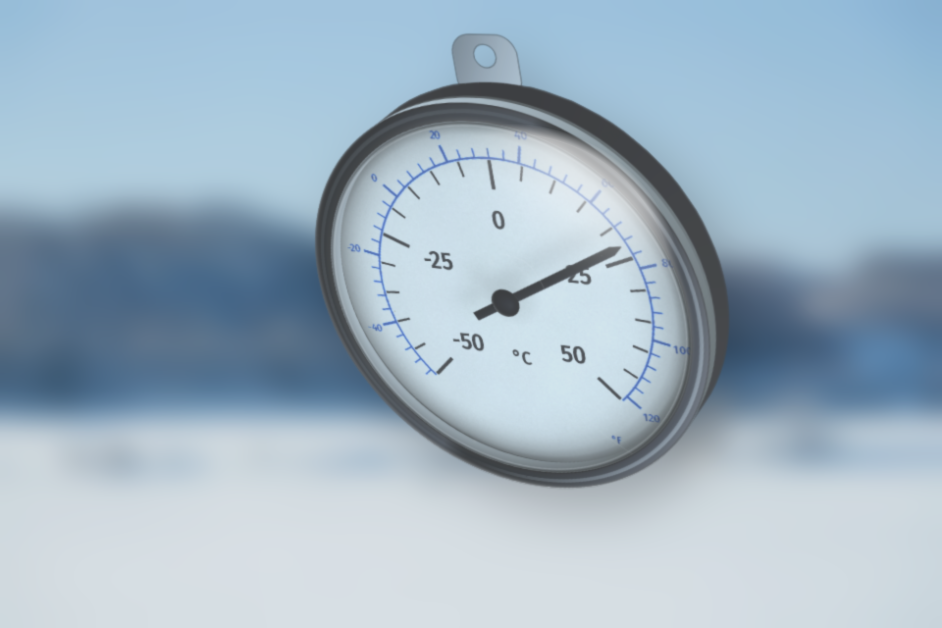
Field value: 22.5 °C
